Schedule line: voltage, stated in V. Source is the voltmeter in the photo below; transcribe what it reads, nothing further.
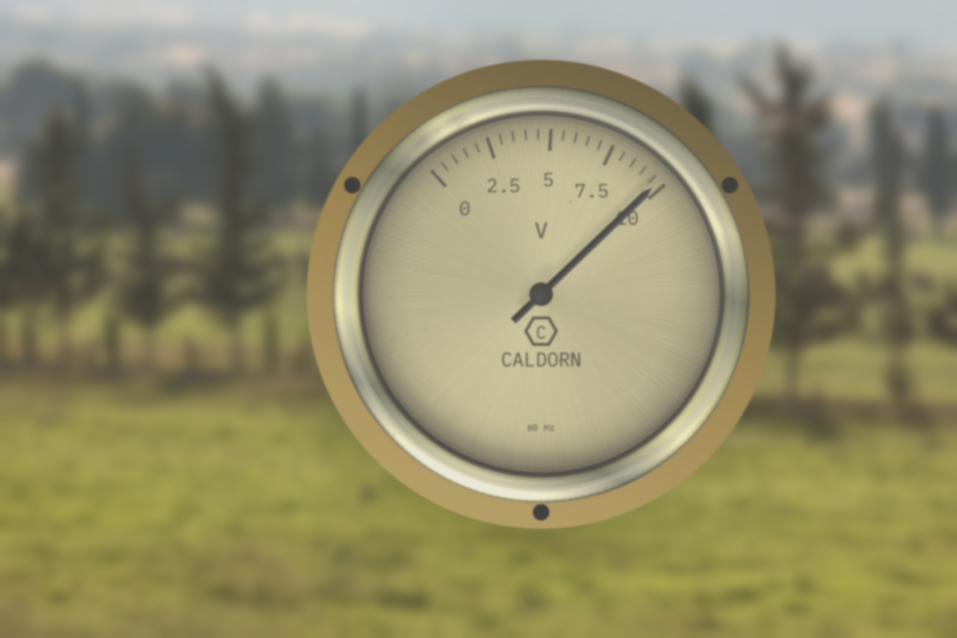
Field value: 9.75 V
